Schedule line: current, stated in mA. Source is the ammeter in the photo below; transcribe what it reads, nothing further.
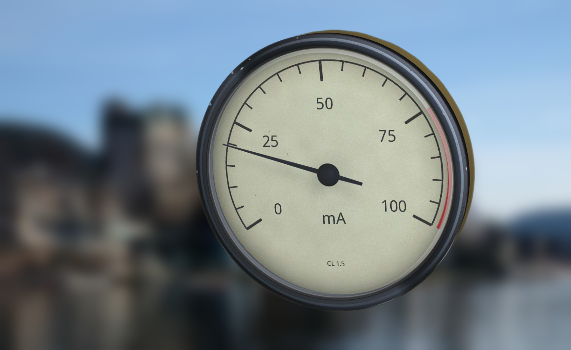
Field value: 20 mA
